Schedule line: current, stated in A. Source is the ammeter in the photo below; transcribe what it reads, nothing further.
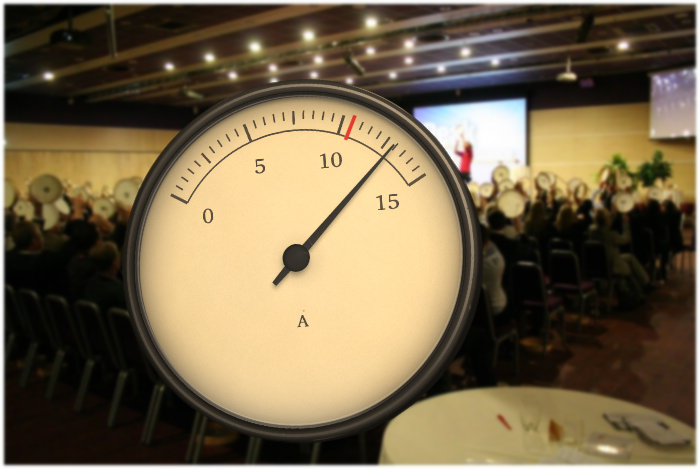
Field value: 13 A
